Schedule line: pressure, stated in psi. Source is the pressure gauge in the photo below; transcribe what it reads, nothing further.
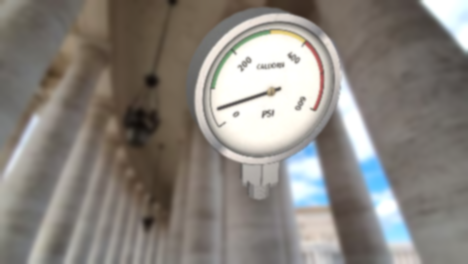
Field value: 50 psi
